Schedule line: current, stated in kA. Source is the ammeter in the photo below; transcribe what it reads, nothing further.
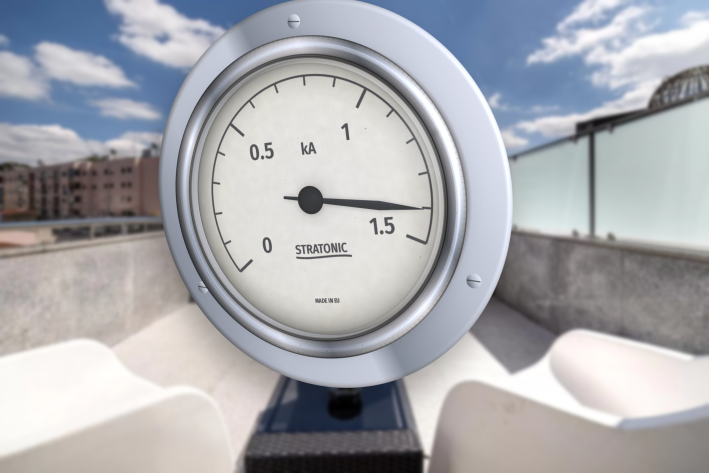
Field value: 1.4 kA
